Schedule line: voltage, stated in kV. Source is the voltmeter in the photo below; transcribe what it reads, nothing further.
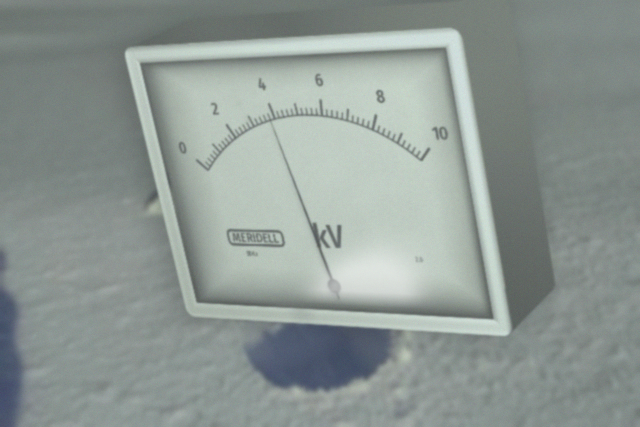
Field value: 4 kV
